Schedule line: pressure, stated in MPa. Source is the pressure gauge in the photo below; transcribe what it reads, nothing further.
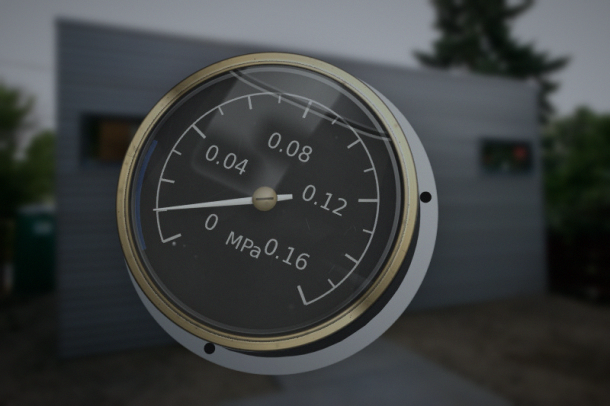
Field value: 0.01 MPa
